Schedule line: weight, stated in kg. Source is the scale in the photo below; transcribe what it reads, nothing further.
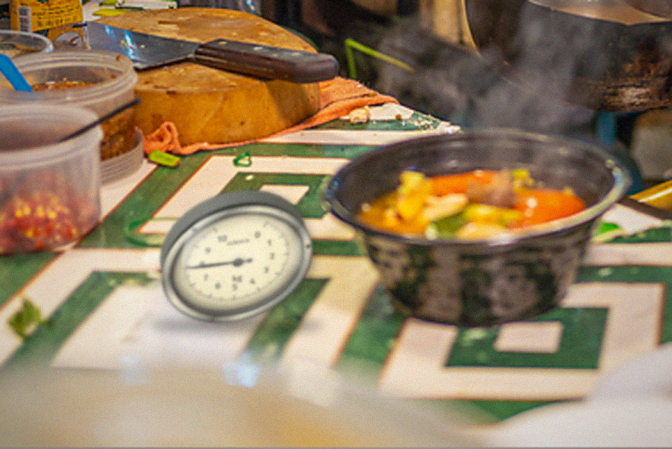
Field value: 8 kg
